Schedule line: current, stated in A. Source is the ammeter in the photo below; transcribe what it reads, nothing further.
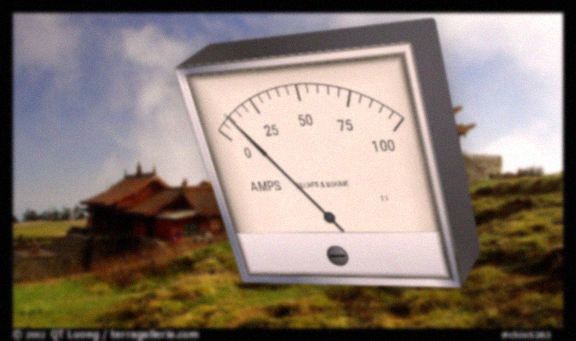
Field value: 10 A
